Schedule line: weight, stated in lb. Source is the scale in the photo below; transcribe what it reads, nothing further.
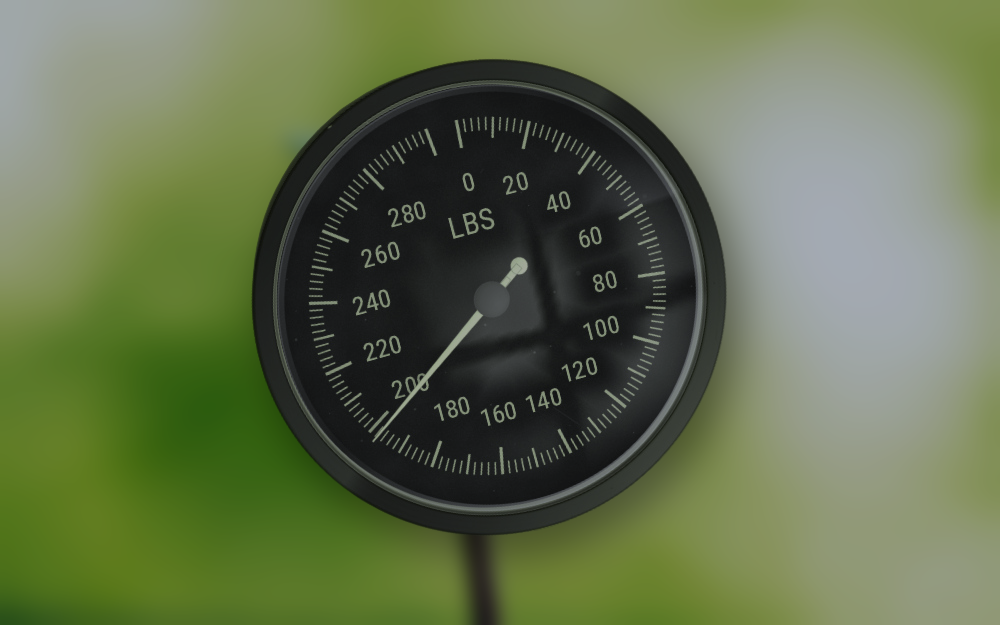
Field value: 198 lb
